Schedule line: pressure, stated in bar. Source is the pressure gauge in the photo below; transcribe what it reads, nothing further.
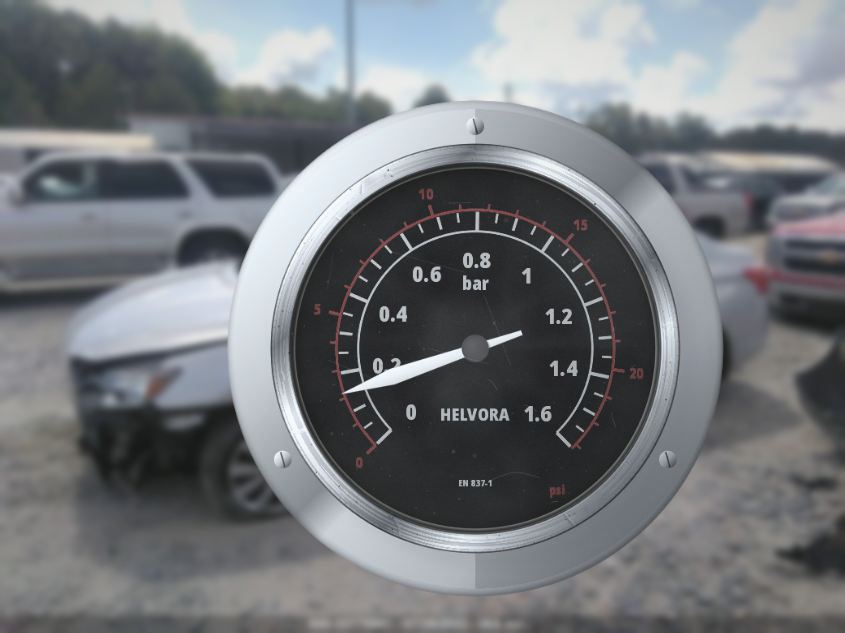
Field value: 0.15 bar
